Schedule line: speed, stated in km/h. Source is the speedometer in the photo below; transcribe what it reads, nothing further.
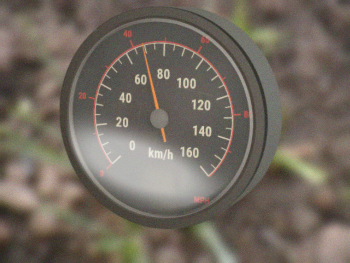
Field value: 70 km/h
